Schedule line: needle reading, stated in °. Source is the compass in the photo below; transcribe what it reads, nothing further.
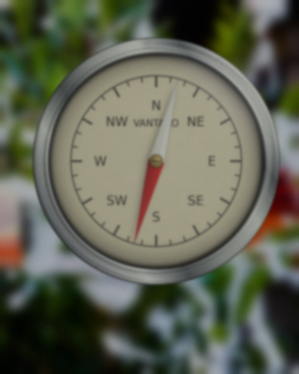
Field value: 195 °
